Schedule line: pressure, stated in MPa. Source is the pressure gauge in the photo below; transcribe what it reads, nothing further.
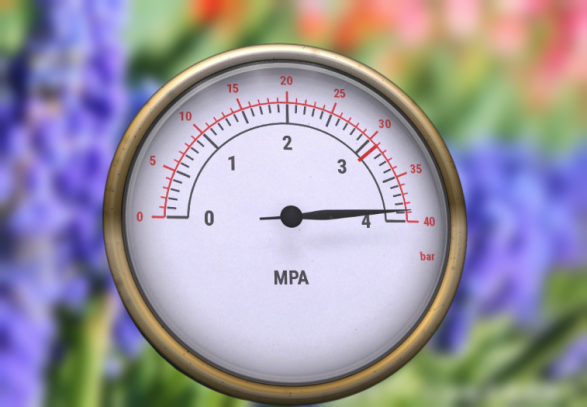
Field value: 3.9 MPa
